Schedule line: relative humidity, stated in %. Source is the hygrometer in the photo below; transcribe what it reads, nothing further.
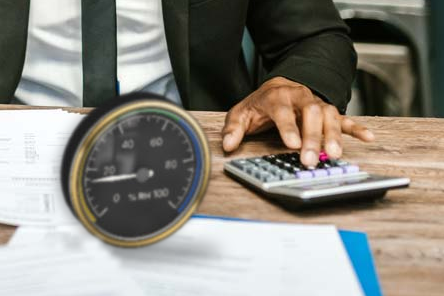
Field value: 16 %
